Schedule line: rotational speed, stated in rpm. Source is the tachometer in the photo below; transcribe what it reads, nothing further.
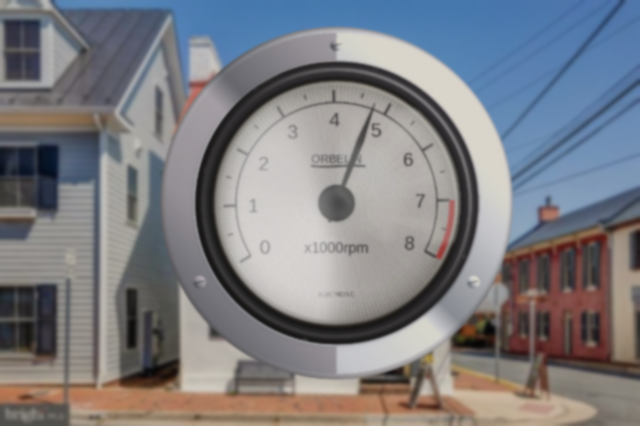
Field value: 4750 rpm
